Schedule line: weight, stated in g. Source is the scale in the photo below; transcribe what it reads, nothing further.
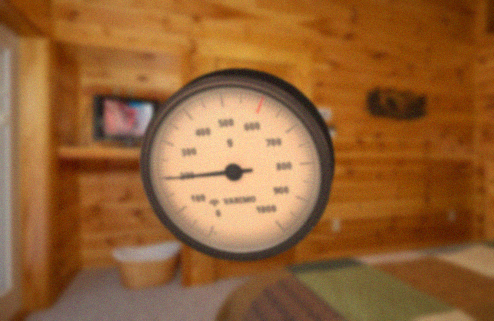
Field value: 200 g
